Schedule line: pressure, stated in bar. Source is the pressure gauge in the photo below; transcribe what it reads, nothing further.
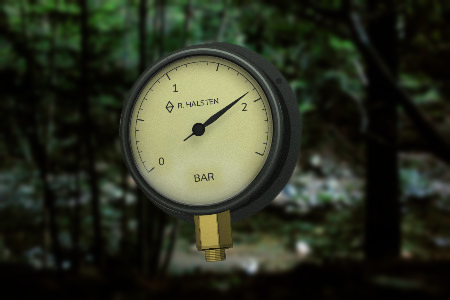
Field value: 1.9 bar
